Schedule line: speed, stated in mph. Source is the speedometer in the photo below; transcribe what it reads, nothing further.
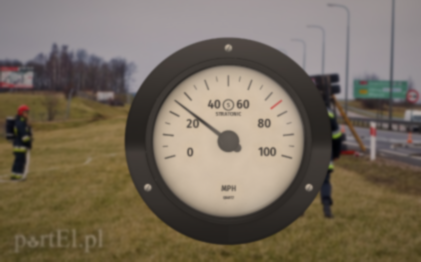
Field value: 25 mph
